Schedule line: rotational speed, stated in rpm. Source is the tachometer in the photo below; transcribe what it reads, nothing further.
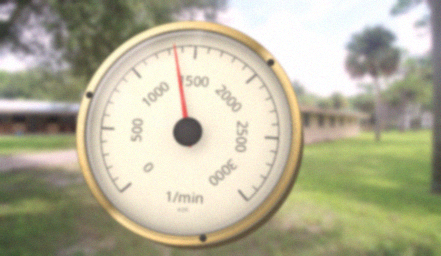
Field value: 1350 rpm
